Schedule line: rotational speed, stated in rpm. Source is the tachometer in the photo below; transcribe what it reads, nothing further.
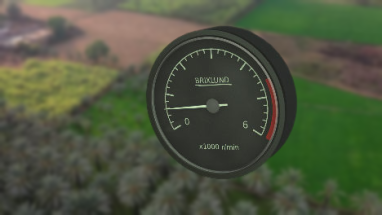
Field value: 600 rpm
